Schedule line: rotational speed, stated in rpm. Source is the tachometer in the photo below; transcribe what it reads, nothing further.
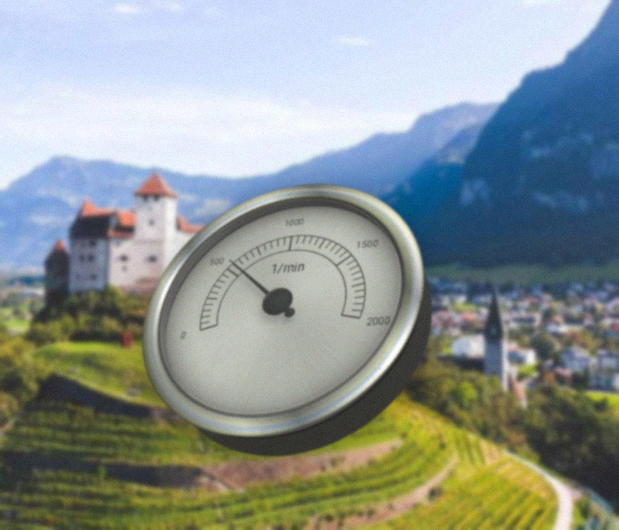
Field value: 550 rpm
